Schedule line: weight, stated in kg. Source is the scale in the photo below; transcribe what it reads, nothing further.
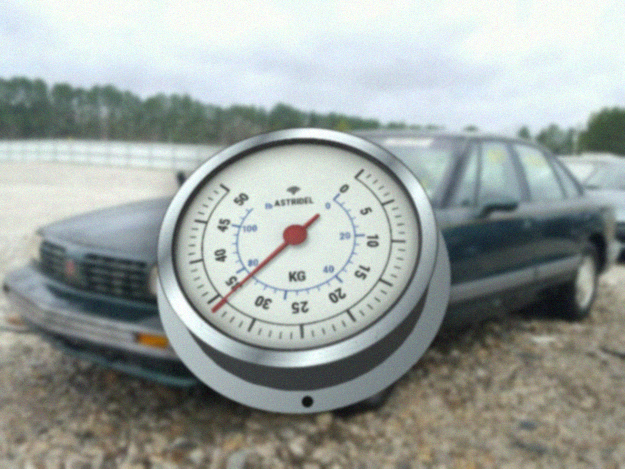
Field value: 34 kg
